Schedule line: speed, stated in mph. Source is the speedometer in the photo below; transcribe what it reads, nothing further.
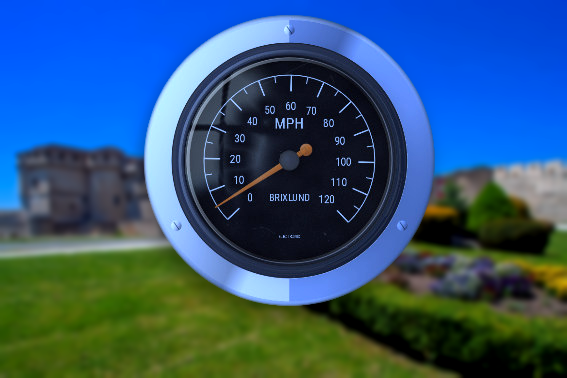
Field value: 5 mph
